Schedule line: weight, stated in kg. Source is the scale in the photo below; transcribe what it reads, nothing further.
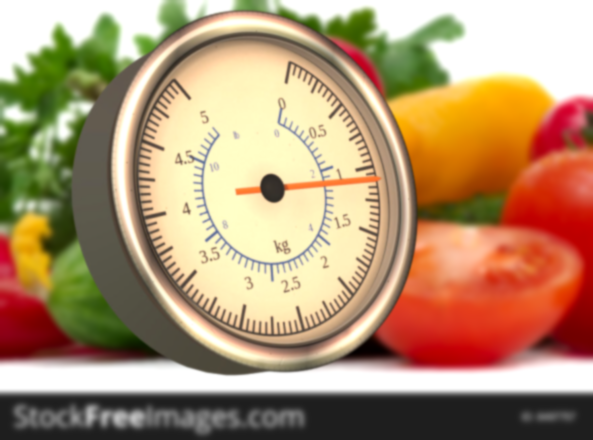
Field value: 1.1 kg
